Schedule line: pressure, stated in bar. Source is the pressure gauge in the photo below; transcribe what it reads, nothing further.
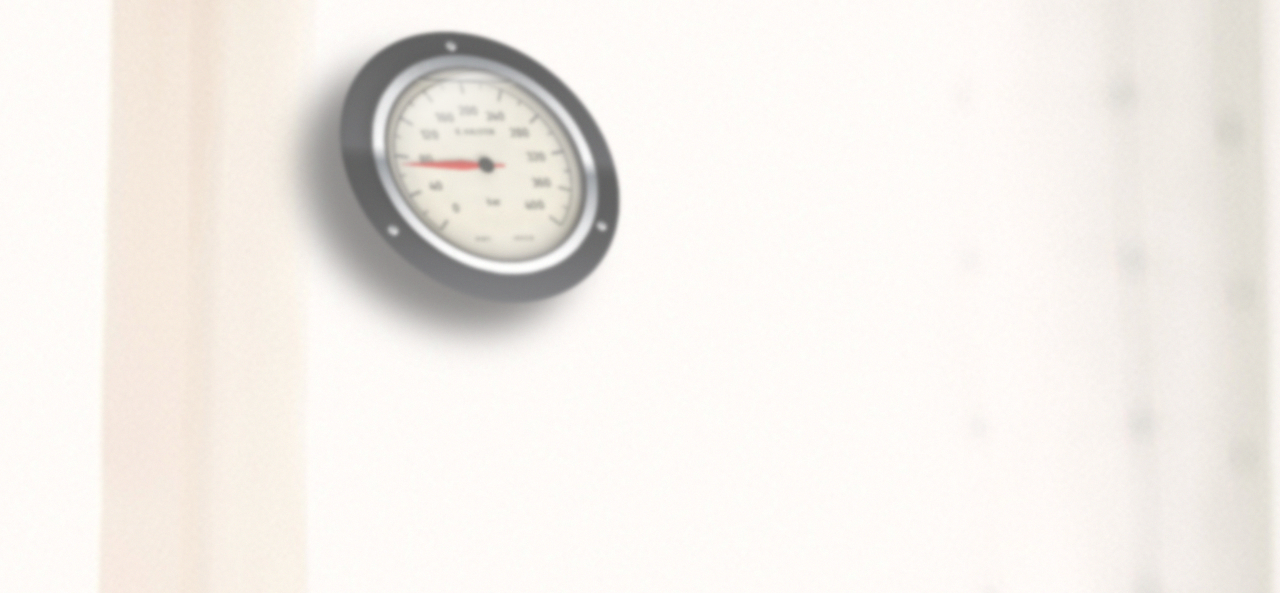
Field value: 70 bar
